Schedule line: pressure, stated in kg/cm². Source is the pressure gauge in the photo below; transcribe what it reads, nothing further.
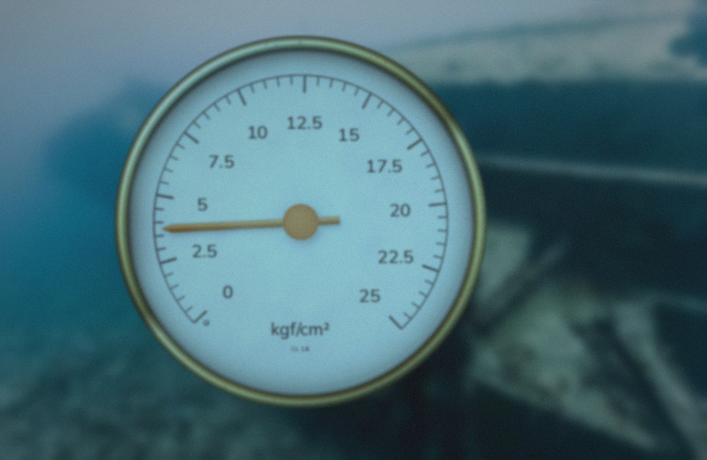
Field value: 3.75 kg/cm²
